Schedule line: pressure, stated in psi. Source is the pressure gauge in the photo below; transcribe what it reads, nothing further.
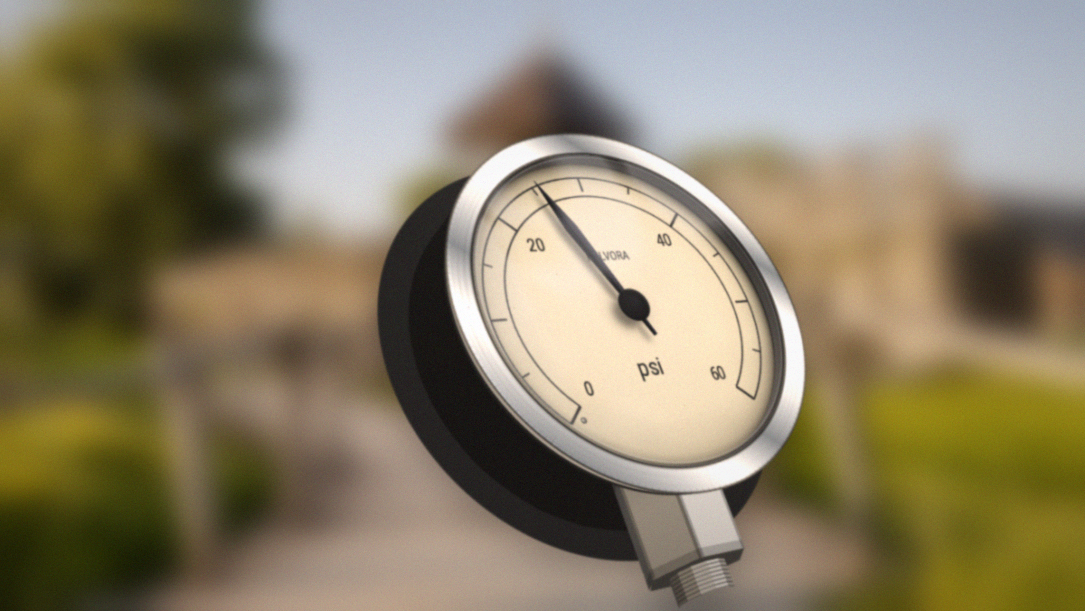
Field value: 25 psi
